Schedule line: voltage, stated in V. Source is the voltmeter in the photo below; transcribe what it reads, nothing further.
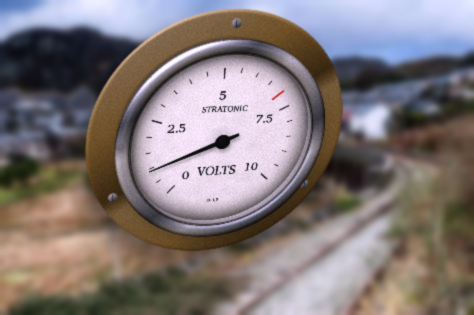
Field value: 1 V
